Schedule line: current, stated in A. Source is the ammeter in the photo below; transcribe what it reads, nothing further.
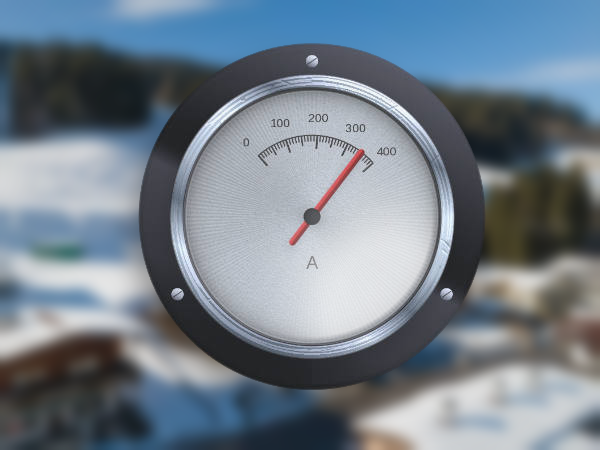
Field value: 350 A
